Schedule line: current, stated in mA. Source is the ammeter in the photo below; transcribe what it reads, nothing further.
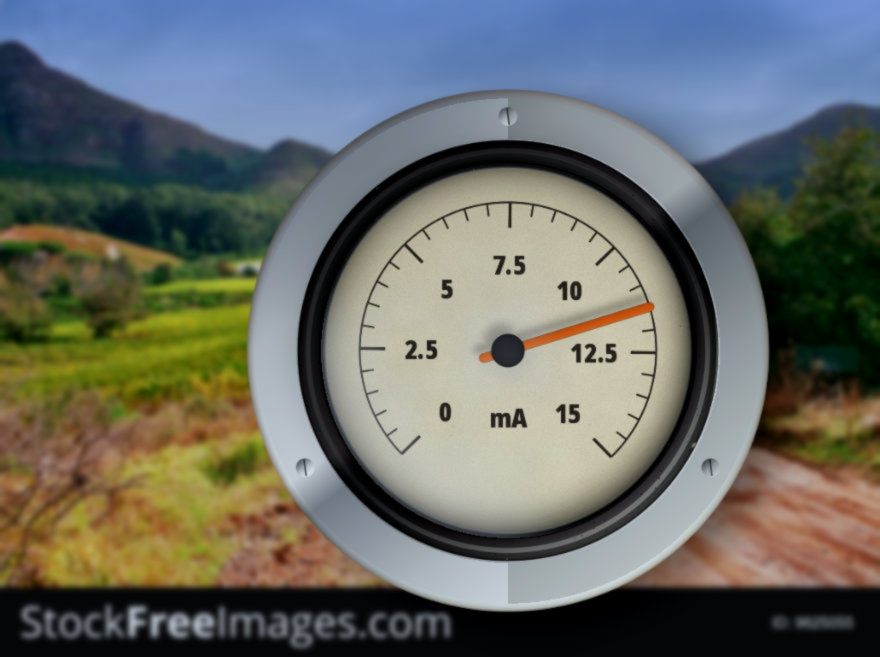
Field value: 11.5 mA
